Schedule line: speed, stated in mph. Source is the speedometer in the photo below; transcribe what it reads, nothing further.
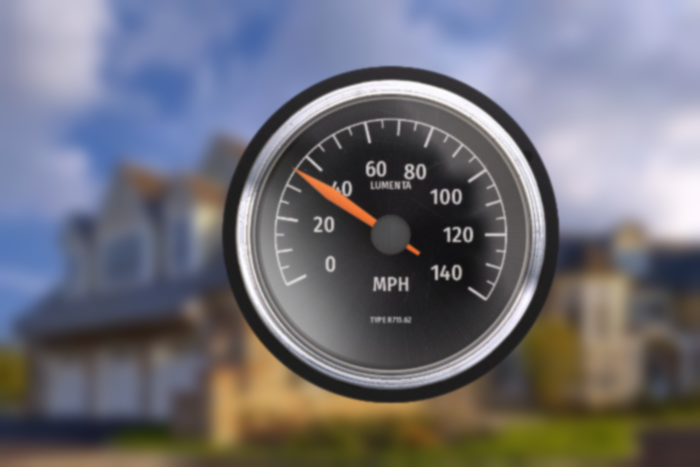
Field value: 35 mph
